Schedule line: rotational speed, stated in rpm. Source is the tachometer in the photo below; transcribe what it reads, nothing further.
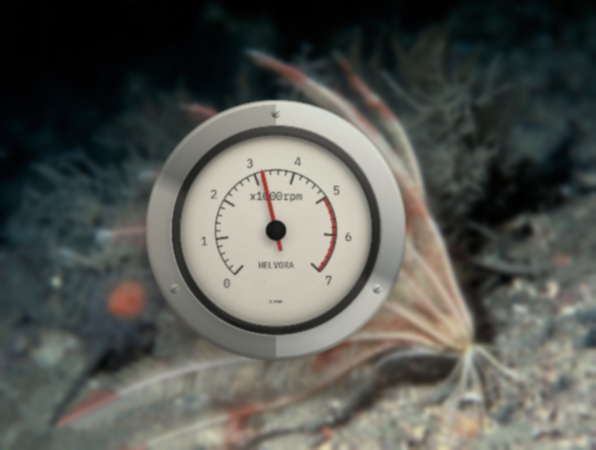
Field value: 3200 rpm
